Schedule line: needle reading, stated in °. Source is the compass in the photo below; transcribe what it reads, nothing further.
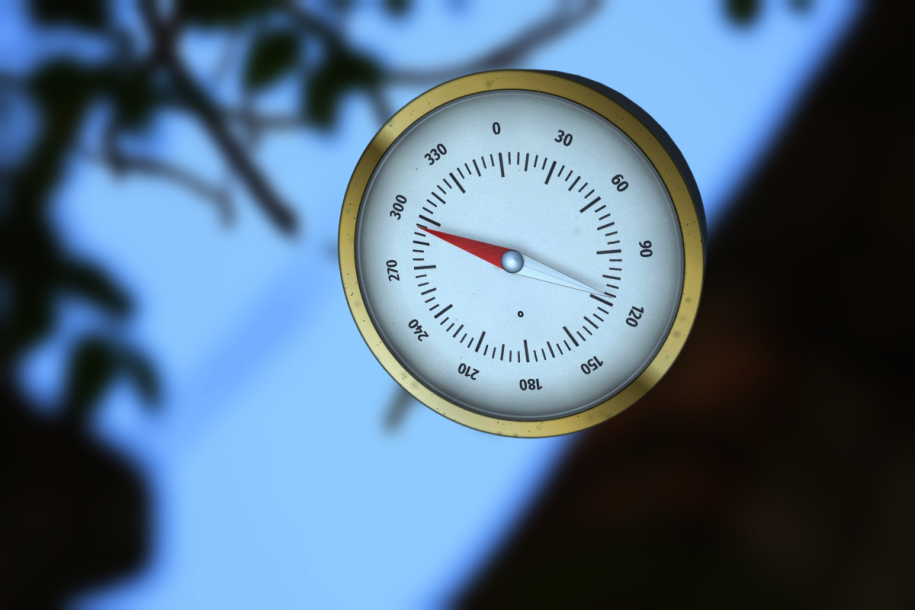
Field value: 295 °
